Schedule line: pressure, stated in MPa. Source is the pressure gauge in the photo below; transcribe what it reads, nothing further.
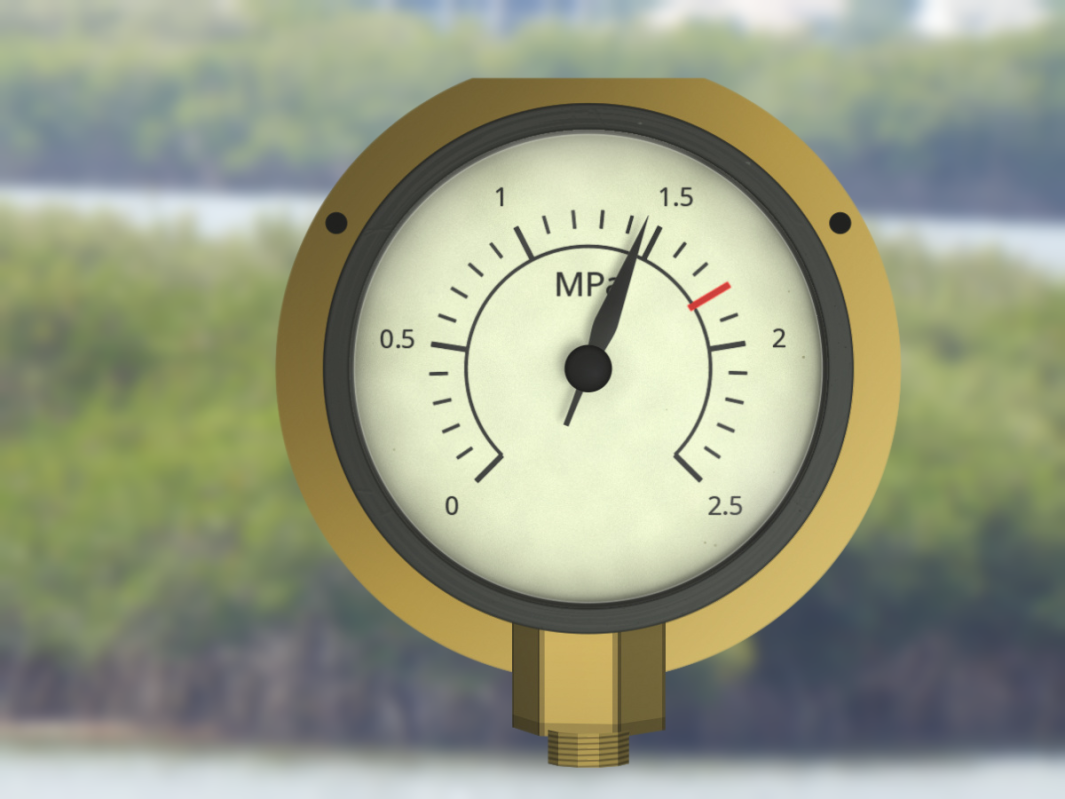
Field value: 1.45 MPa
